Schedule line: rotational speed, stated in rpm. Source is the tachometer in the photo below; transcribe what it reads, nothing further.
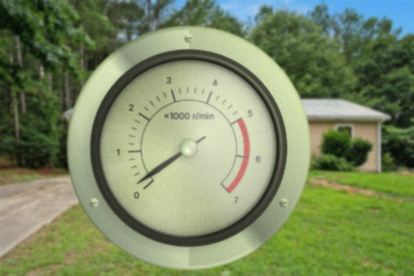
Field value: 200 rpm
